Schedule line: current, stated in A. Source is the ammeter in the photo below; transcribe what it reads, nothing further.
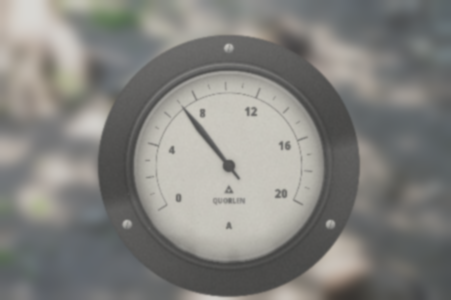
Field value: 7 A
